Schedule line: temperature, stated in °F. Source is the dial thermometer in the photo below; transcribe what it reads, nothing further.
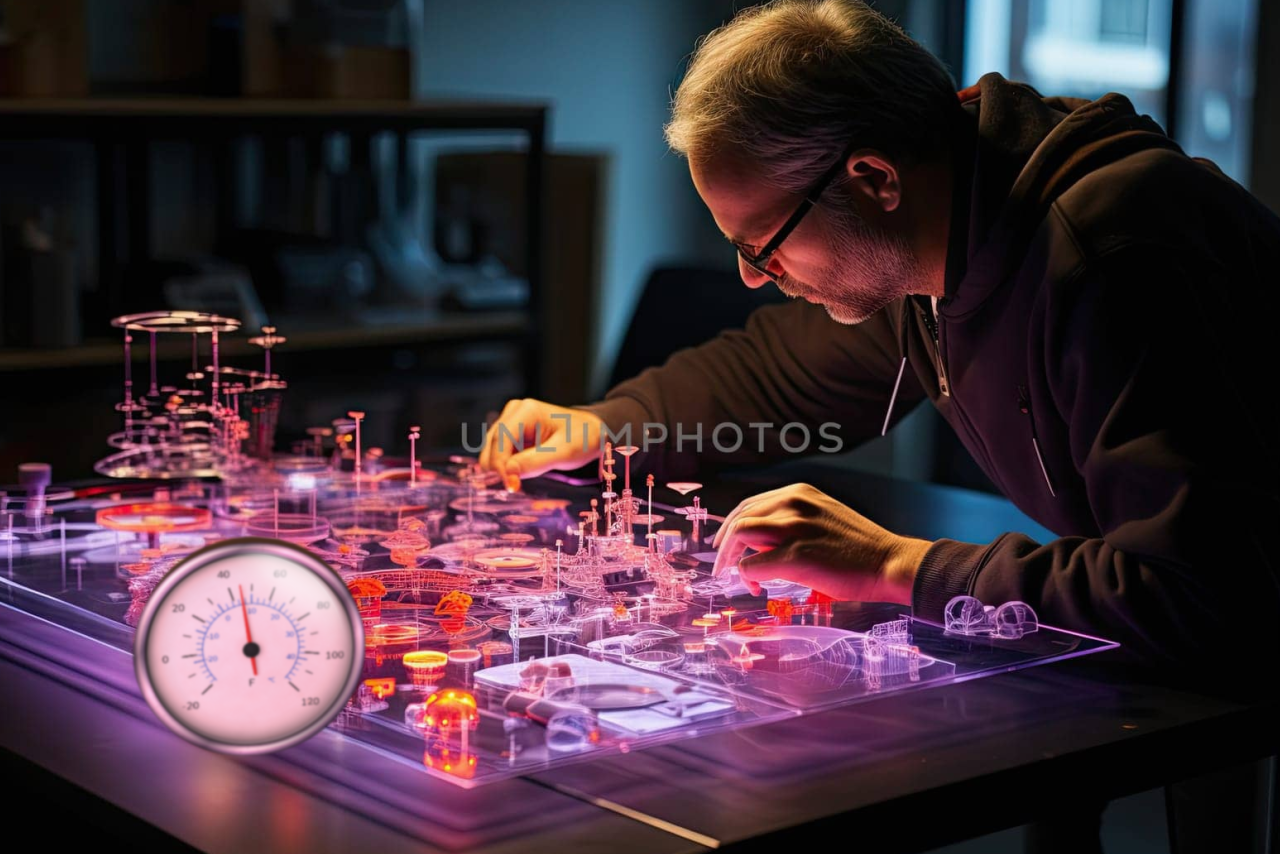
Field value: 45 °F
